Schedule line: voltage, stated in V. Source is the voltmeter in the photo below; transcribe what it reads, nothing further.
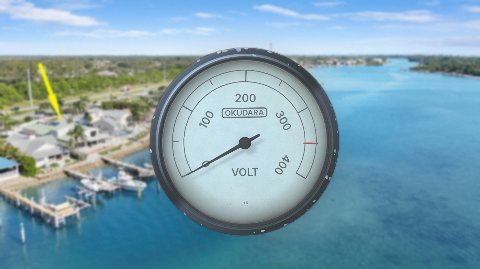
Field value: 0 V
